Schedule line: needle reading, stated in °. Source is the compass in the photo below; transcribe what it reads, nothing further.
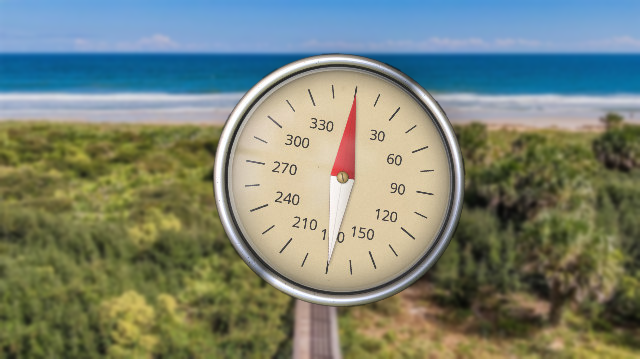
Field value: 0 °
